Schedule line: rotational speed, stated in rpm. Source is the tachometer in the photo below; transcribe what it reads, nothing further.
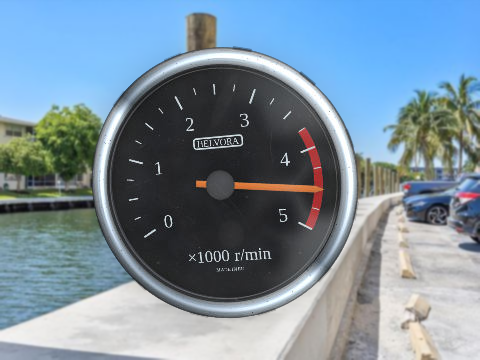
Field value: 4500 rpm
